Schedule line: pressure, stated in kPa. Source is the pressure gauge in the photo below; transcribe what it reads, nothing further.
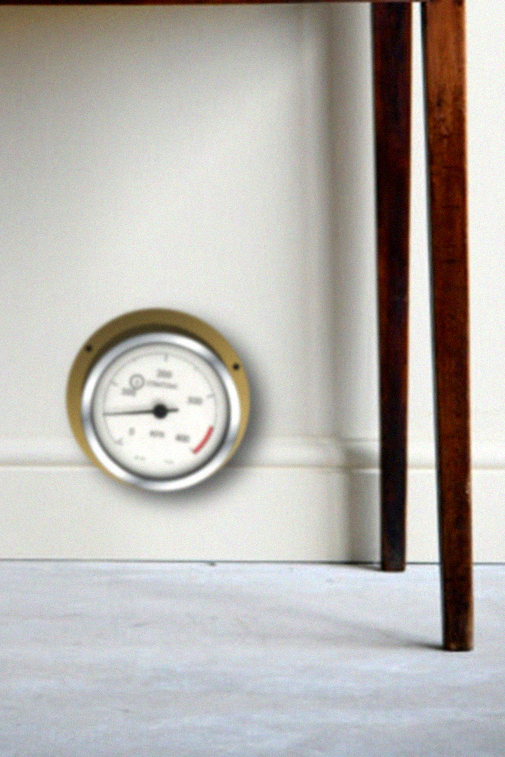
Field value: 50 kPa
